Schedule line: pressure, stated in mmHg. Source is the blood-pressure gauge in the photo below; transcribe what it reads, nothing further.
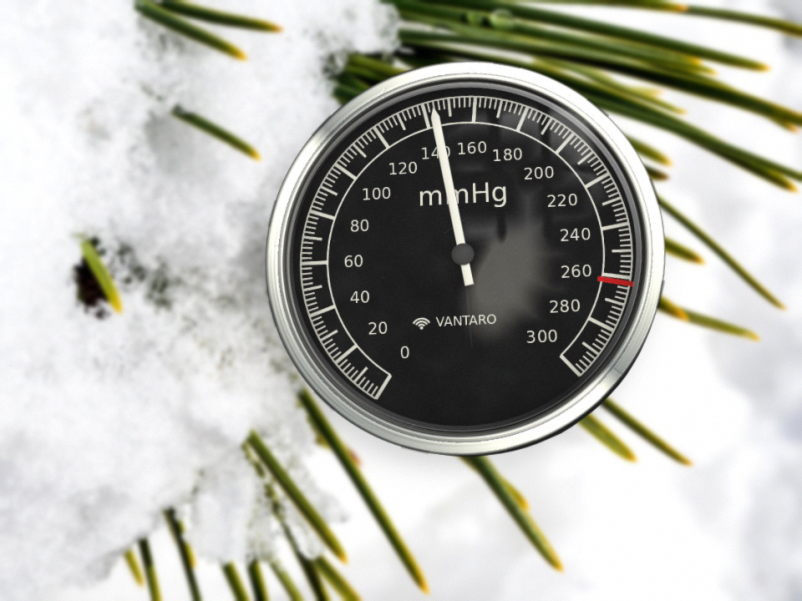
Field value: 144 mmHg
